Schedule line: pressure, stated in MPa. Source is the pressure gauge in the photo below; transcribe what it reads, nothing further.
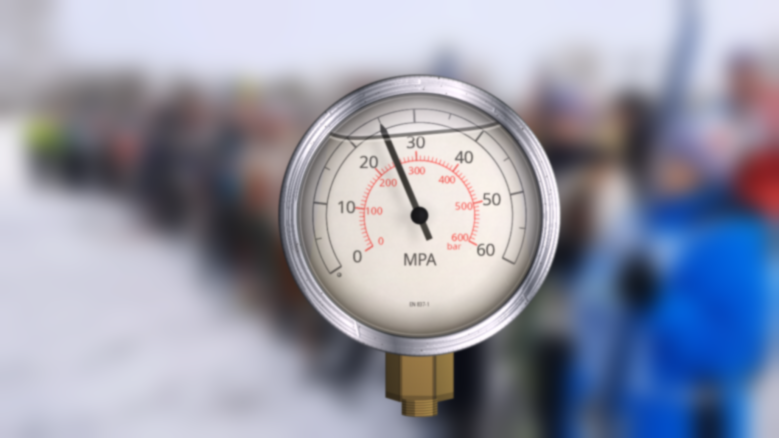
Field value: 25 MPa
